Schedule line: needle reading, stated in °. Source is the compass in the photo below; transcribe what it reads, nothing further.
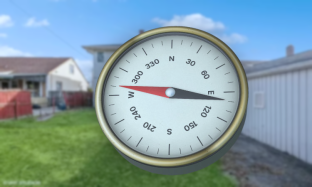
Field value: 280 °
